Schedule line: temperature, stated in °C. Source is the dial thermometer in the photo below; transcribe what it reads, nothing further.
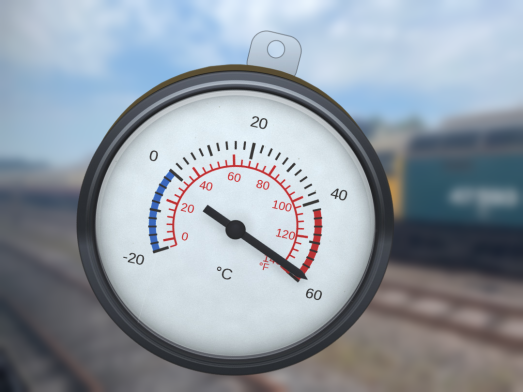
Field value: 58 °C
